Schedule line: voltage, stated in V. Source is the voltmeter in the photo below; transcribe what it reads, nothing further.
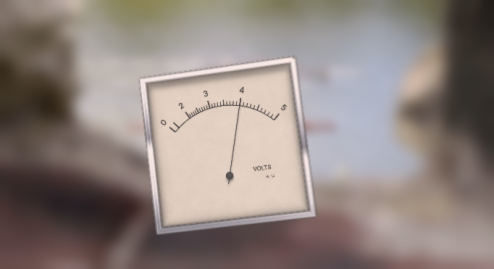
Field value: 4 V
